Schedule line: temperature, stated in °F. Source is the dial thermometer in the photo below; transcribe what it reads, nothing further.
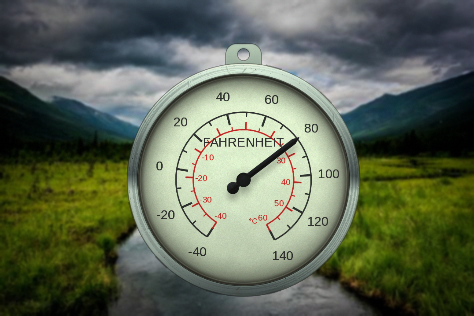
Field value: 80 °F
